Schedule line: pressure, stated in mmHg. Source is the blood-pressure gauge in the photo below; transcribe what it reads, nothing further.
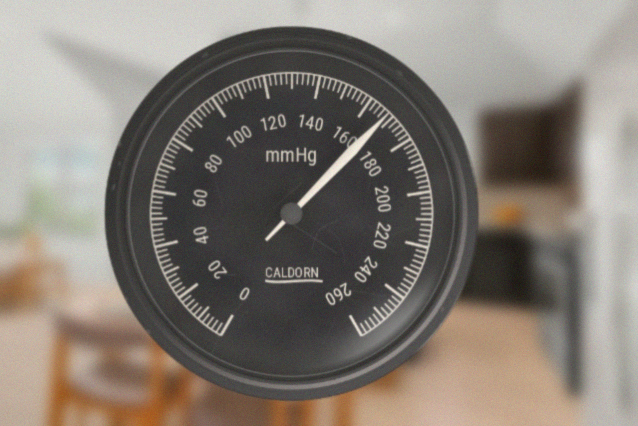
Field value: 168 mmHg
